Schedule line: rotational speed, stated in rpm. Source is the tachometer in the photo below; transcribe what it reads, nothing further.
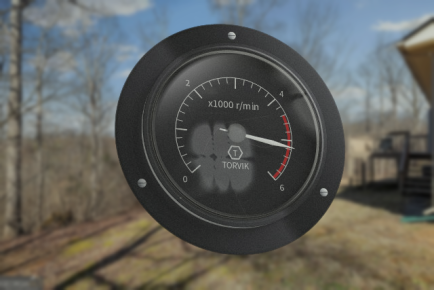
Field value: 5200 rpm
